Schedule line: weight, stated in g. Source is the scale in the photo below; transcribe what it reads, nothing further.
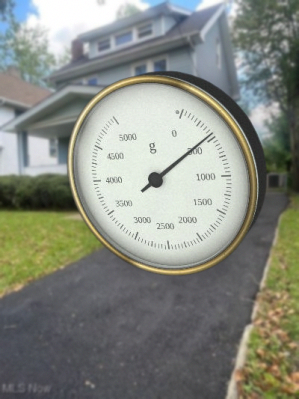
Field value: 450 g
